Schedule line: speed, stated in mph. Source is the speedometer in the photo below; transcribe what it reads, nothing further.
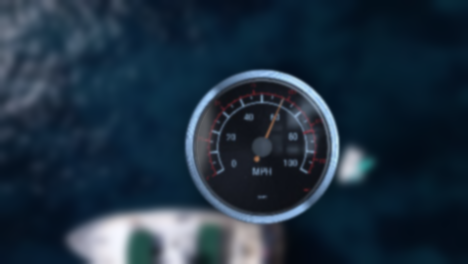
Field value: 60 mph
